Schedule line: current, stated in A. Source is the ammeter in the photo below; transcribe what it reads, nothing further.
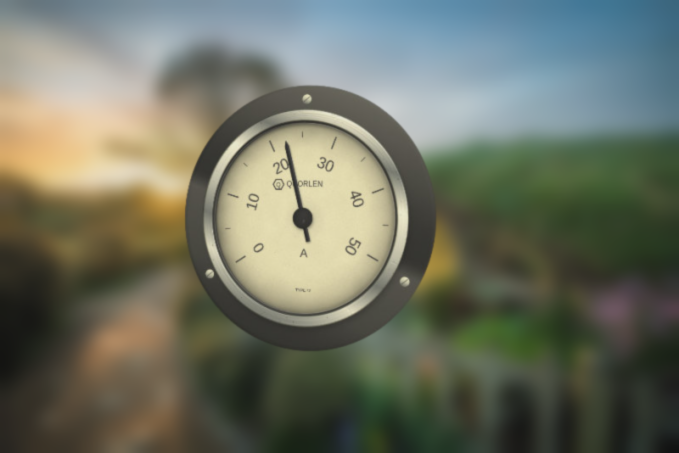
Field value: 22.5 A
